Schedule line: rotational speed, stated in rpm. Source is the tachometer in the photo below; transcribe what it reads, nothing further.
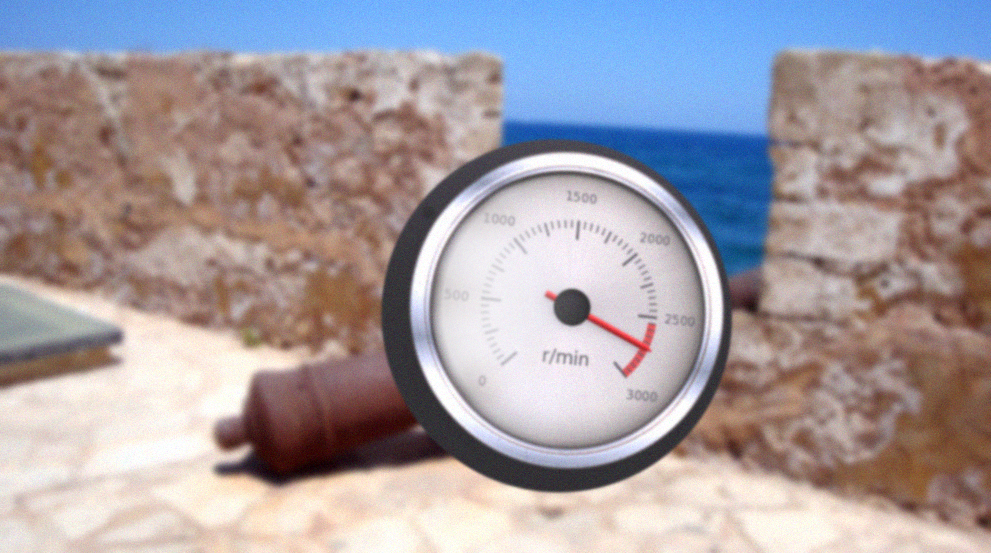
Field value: 2750 rpm
